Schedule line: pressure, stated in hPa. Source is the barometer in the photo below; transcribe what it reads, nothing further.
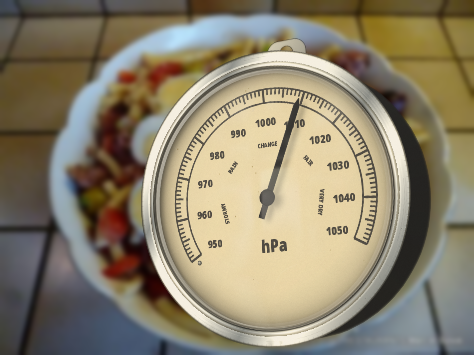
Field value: 1010 hPa
